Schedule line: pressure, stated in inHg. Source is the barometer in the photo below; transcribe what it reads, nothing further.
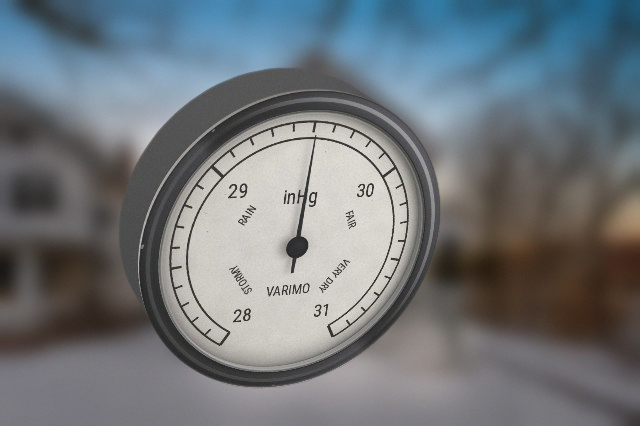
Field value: 29.5 inHg
